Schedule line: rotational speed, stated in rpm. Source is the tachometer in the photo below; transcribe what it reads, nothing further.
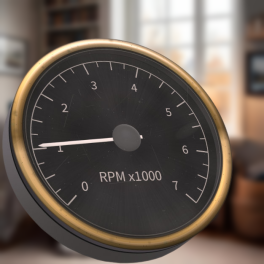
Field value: 1000 rpm
